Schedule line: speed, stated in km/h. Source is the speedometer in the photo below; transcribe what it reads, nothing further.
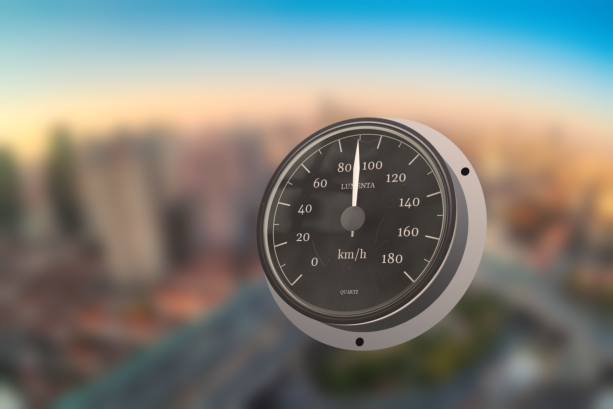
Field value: 90 km/h
